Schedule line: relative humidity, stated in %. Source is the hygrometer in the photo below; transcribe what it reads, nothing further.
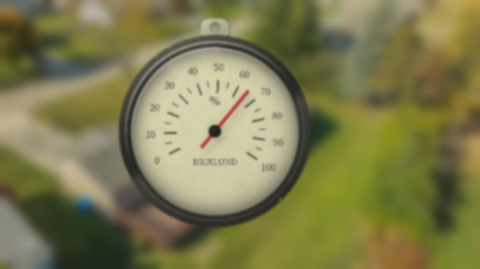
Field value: 65 %
